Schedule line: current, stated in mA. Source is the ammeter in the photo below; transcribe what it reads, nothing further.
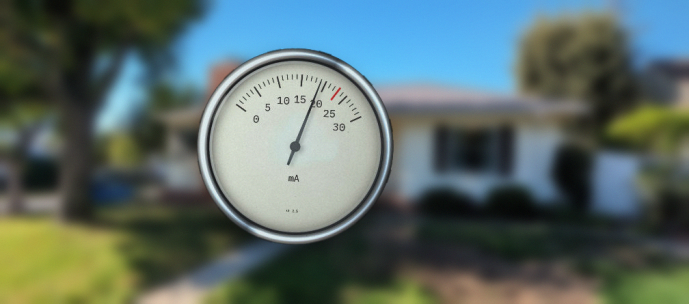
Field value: 19 mA
